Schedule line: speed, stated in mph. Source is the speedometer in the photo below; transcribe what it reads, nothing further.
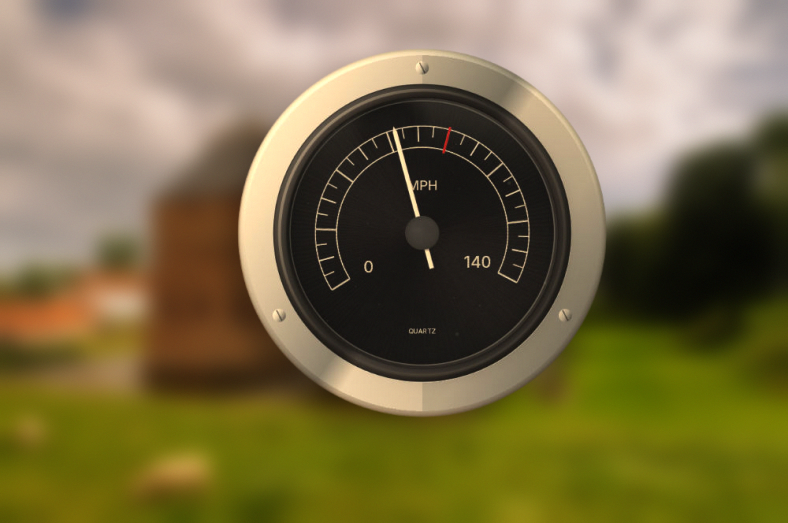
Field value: 62.5 mph
